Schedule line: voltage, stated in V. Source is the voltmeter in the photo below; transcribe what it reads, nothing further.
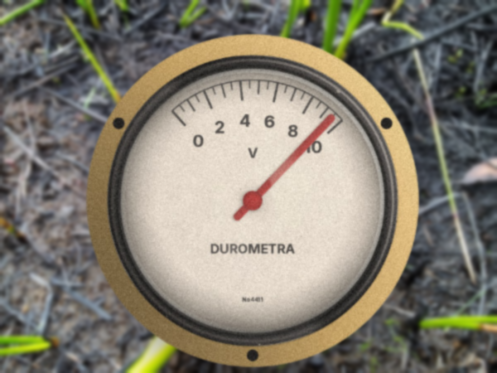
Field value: 9.5 V
